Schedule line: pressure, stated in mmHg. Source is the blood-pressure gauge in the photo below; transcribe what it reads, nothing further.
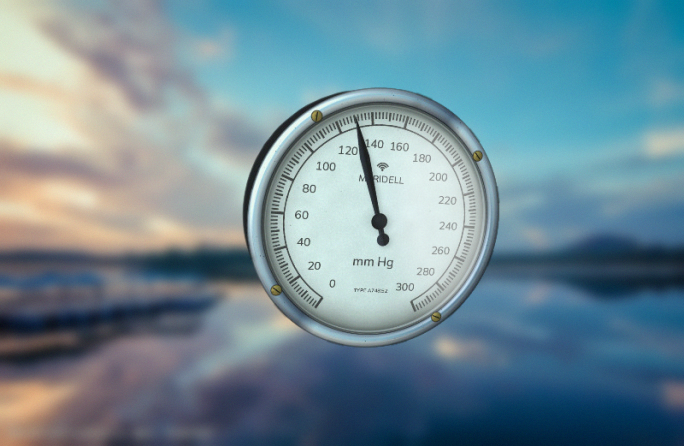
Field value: 130 mmHg
